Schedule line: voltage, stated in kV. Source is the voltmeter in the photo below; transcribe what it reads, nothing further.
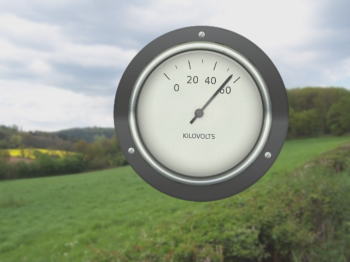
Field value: 55 kV
